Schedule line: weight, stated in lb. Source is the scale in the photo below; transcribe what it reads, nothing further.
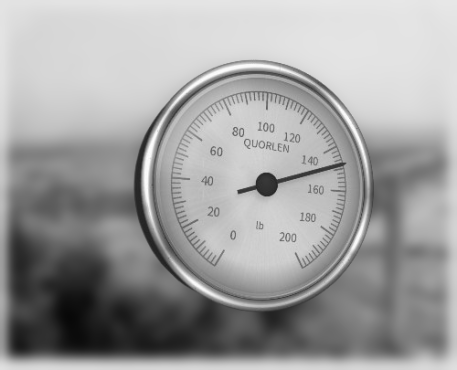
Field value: 148 lb
